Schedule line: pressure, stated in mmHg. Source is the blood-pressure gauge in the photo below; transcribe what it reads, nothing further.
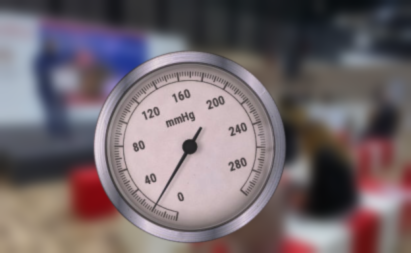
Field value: 20 mmHg
